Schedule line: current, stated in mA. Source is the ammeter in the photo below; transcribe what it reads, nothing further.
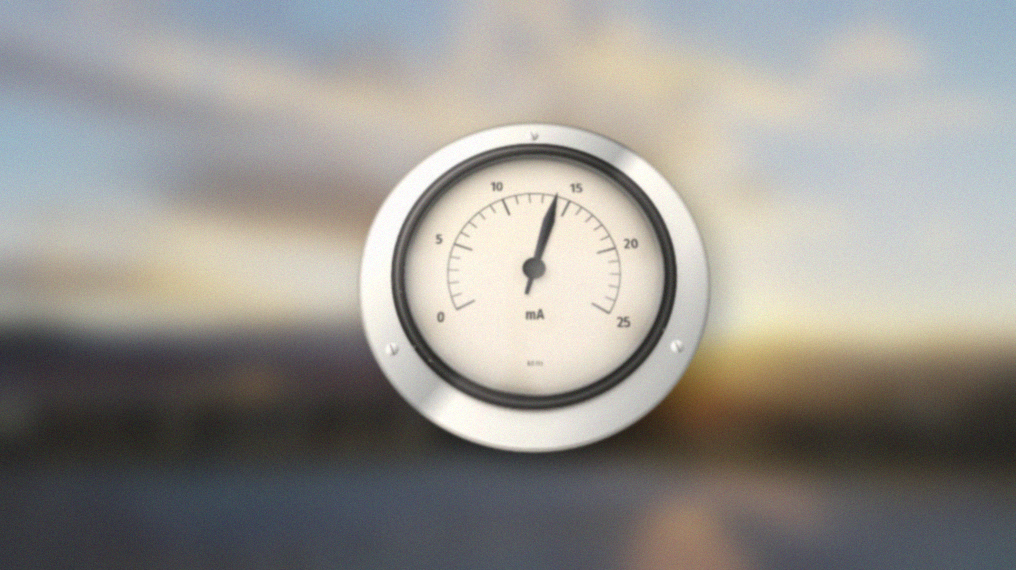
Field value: 14 mA
